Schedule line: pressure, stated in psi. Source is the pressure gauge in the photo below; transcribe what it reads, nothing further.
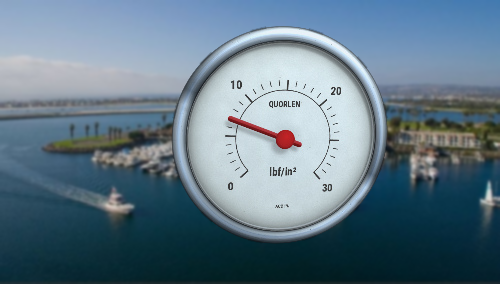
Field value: 7 psi
